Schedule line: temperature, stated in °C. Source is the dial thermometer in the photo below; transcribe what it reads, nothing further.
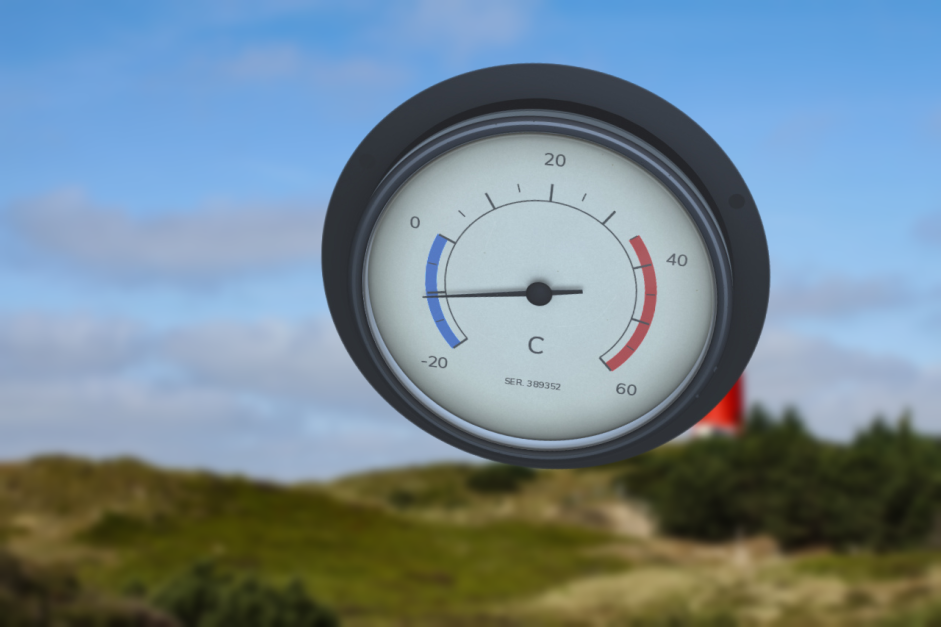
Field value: -10 °C
